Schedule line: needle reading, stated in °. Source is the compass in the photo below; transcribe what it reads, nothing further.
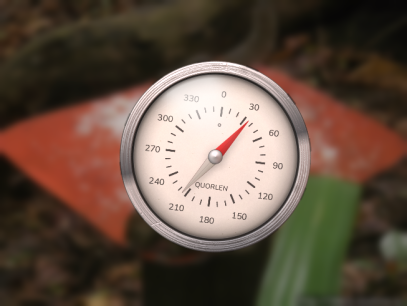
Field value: 35 °
